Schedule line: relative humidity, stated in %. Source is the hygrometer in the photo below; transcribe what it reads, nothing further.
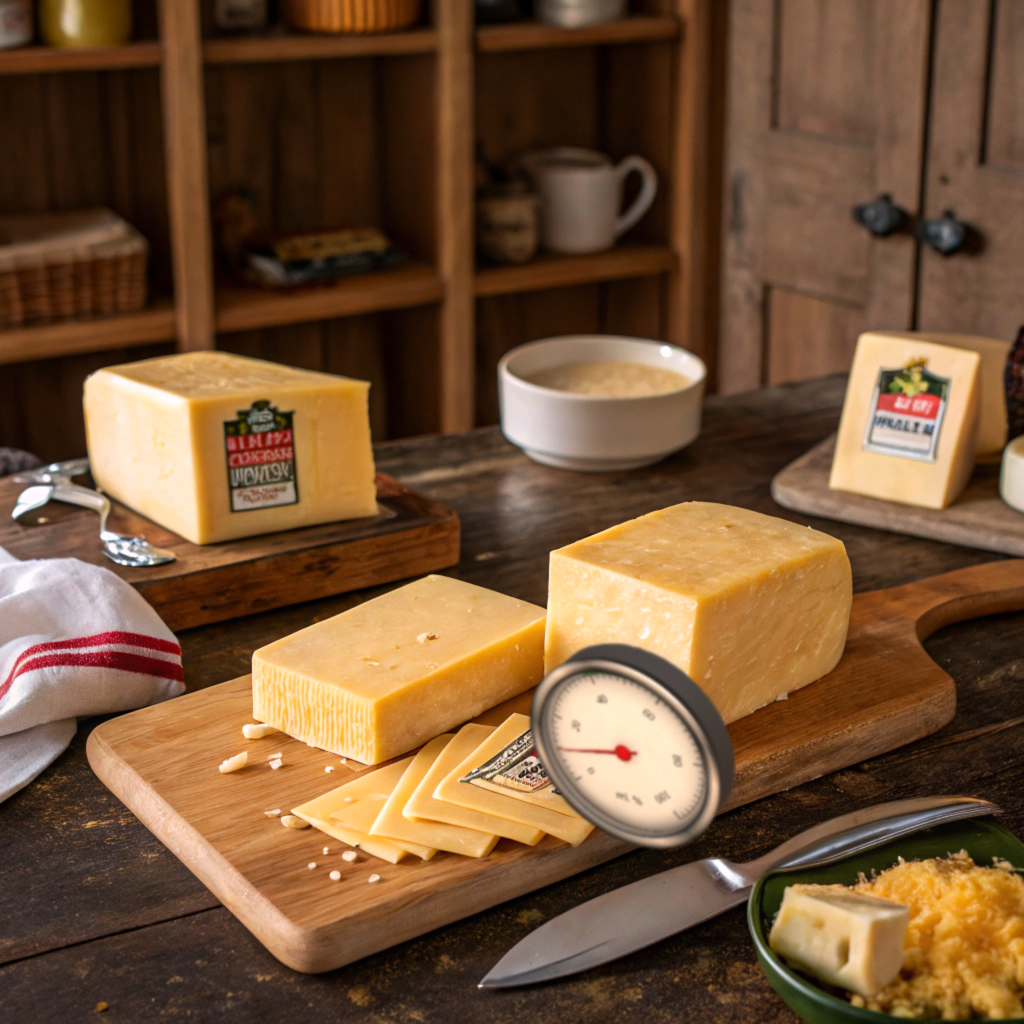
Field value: 10 %
